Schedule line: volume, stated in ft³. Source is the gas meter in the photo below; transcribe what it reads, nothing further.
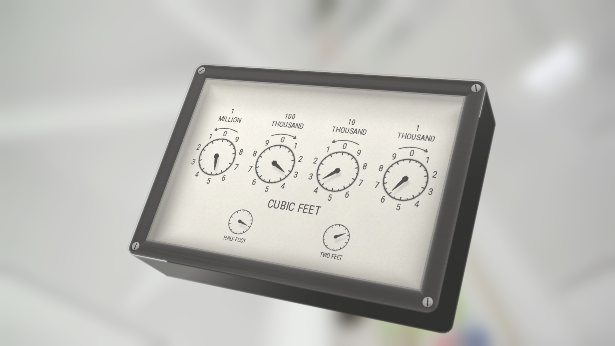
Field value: 533600 ft³
